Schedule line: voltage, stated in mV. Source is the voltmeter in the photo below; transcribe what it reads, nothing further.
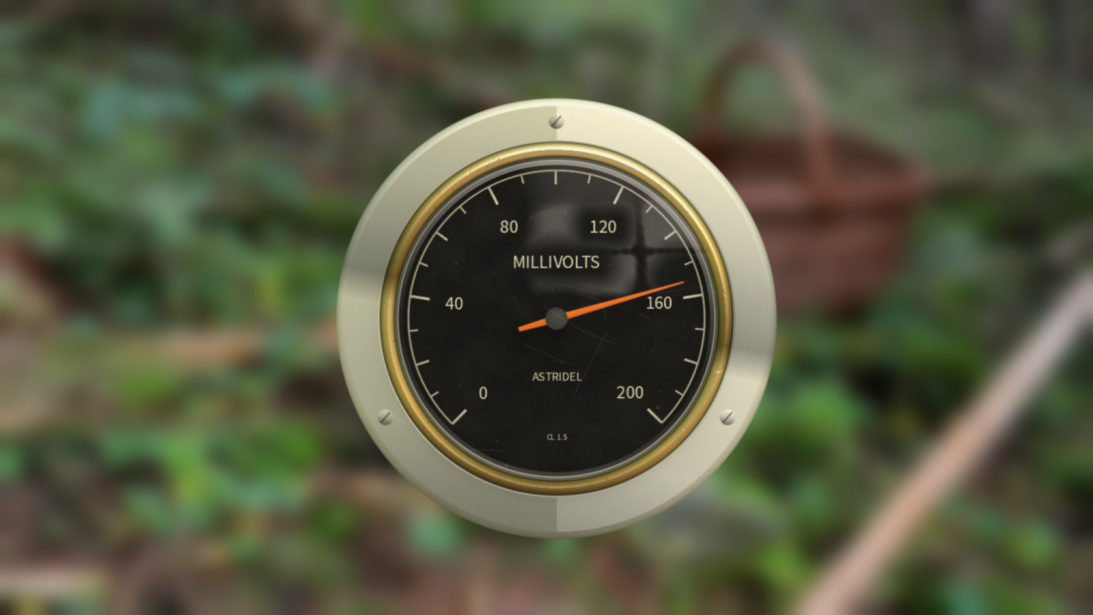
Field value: 155 mV
